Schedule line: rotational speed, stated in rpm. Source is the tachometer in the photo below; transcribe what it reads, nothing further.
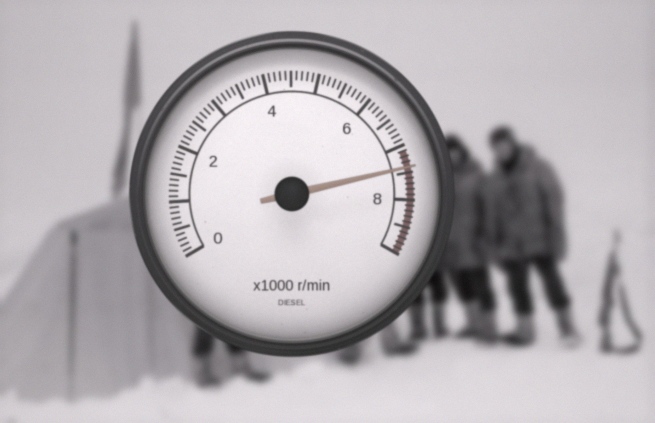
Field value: 7400 rpm
